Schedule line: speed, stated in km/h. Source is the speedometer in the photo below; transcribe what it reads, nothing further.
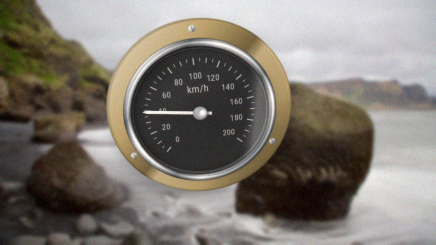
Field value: 40 km/h
